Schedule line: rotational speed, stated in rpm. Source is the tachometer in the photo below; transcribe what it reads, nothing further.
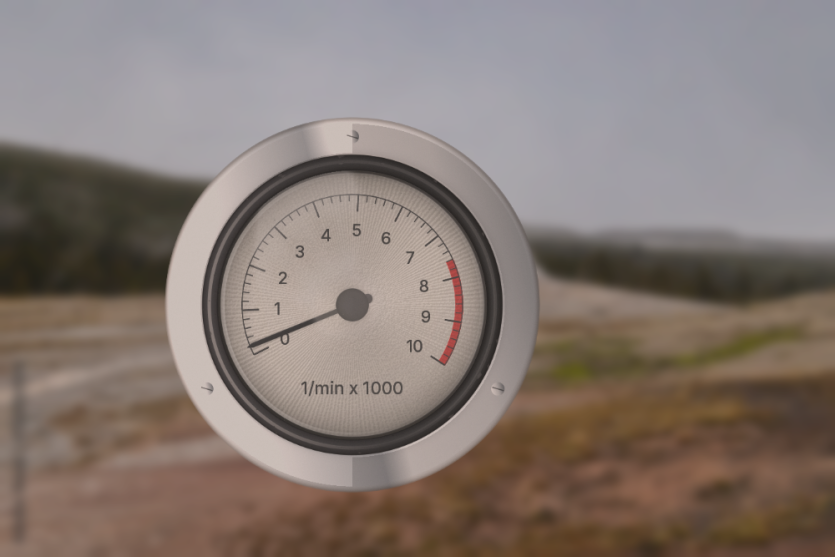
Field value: 200 rpm
